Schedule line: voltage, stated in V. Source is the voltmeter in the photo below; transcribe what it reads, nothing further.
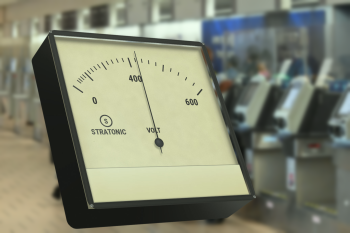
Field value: 420 V
